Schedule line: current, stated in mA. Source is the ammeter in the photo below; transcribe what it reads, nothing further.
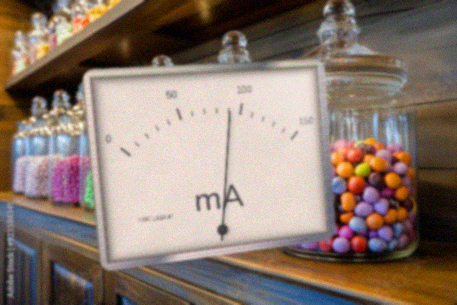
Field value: 90 mA
